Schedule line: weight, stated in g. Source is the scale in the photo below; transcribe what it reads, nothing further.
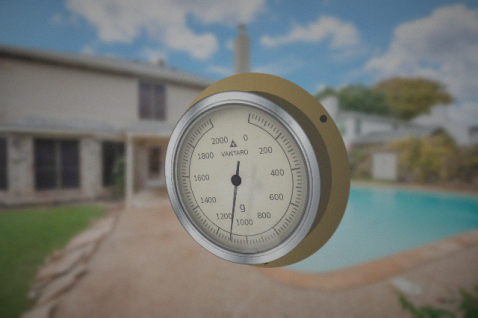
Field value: 1100 g
